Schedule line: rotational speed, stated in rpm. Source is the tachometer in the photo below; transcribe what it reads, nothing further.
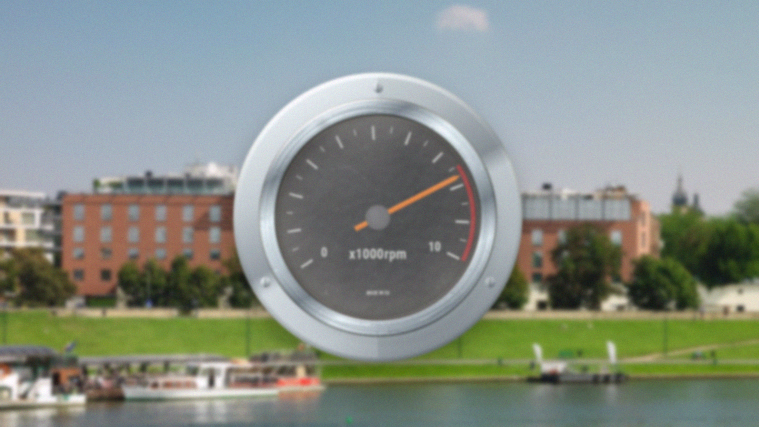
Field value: 7750 rpm
